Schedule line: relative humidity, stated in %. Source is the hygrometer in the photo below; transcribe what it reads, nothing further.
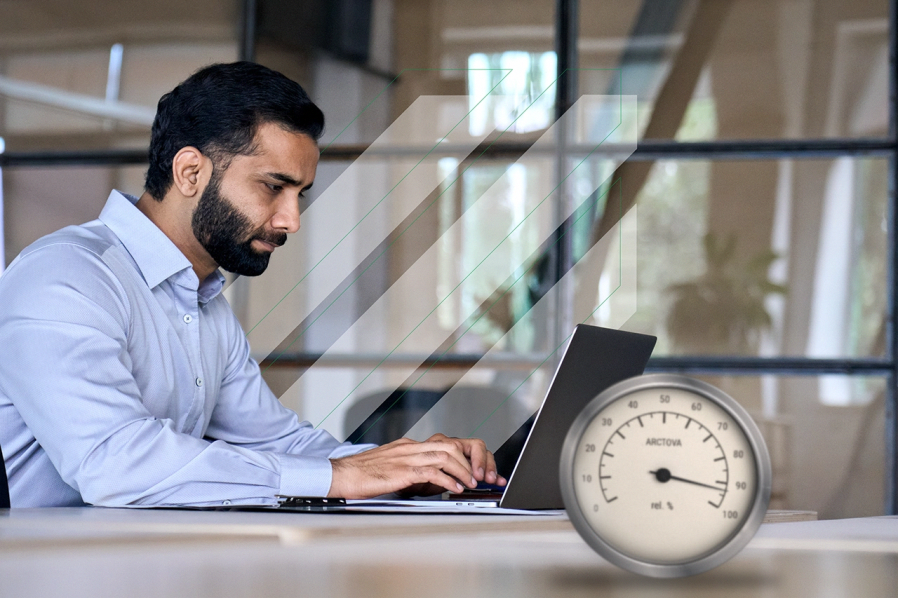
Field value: 92.5 %
